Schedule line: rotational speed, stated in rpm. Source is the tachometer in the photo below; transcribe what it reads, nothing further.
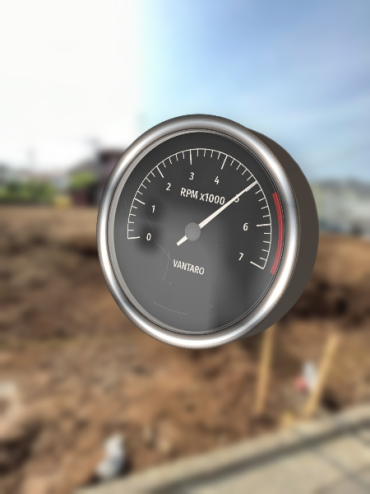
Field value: 5000 rpm
